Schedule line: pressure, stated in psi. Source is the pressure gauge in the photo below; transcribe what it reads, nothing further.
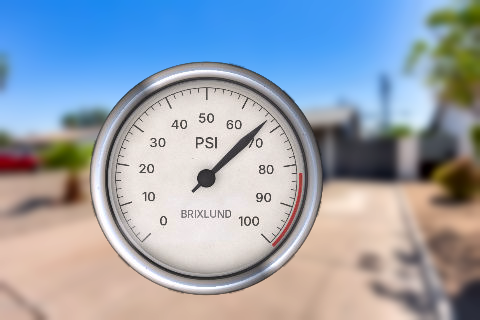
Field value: 67 psi
